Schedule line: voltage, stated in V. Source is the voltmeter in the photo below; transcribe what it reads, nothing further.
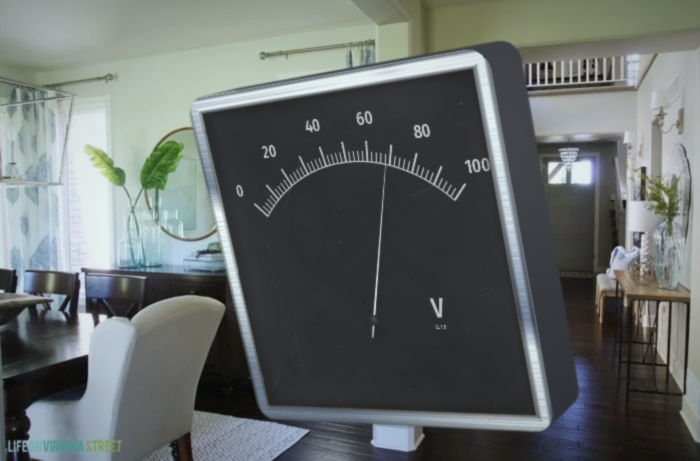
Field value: 70 V
